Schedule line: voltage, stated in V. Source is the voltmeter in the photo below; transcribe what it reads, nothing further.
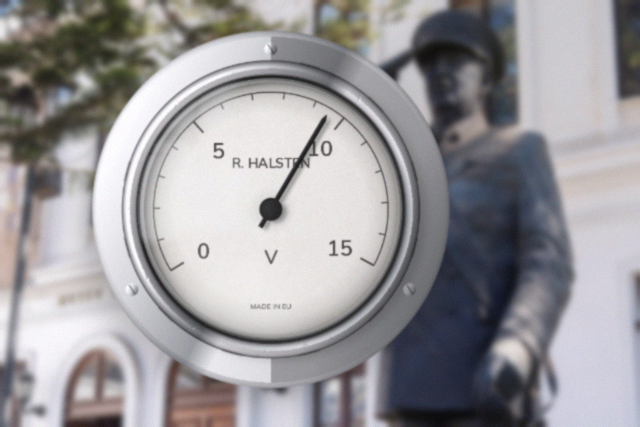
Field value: 9.5 V
